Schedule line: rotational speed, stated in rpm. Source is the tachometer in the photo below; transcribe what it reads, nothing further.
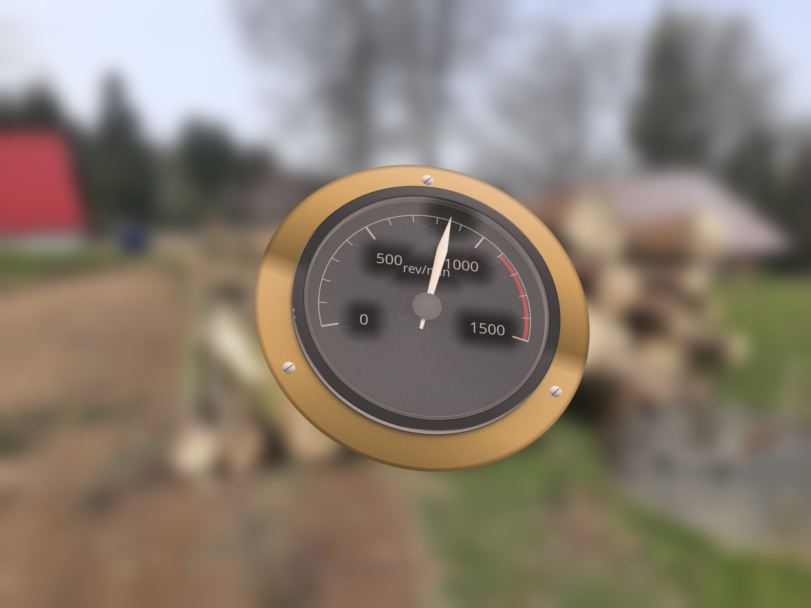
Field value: 850 rpm
